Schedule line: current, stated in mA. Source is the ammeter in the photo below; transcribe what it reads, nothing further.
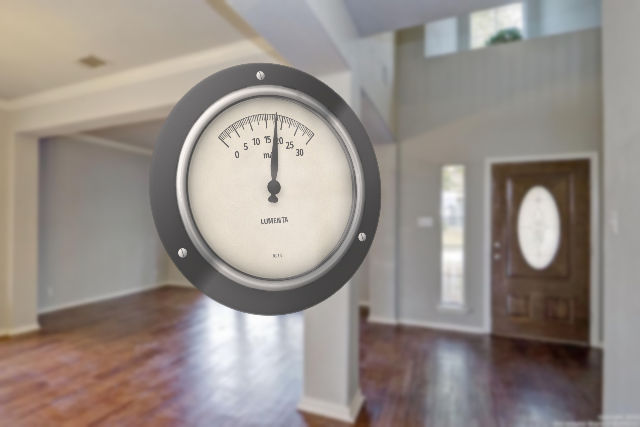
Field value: 17.5 mA
